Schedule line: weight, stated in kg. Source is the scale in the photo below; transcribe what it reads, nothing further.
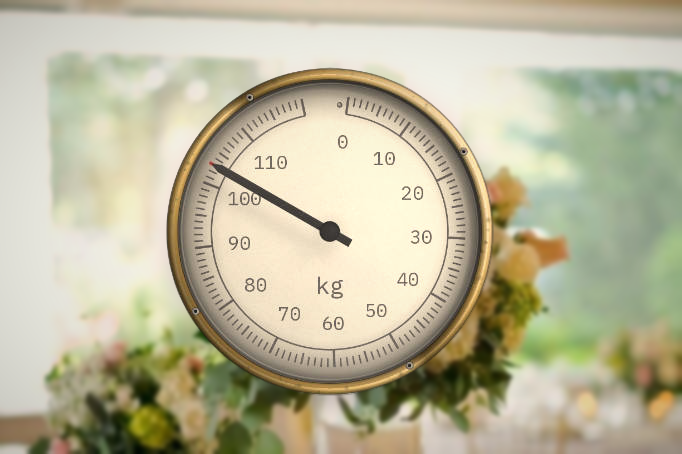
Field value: 103 kg
